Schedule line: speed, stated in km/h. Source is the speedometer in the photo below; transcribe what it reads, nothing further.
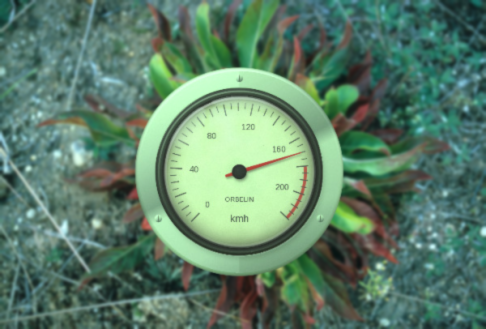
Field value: 170 km/h
